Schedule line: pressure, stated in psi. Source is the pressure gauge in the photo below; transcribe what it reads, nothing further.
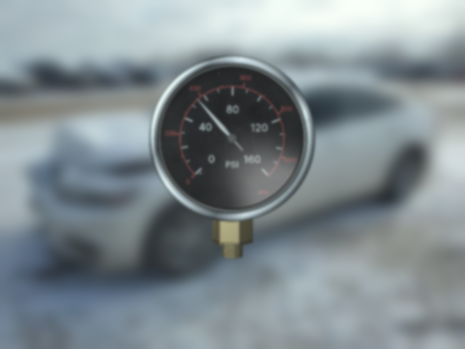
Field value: 55 psi
